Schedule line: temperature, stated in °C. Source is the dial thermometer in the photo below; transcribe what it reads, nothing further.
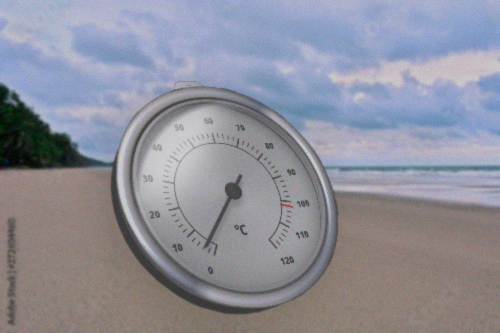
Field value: 4 °C
